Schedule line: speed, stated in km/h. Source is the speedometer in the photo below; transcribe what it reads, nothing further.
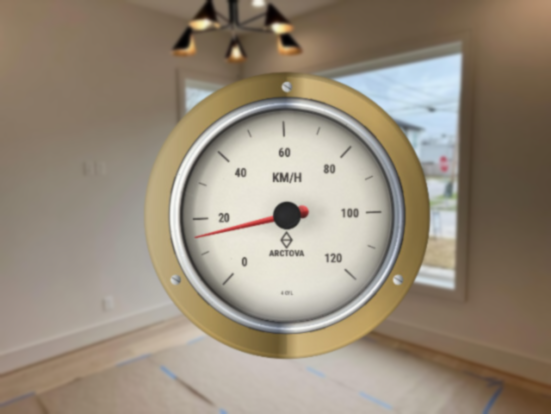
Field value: 15 km/h
